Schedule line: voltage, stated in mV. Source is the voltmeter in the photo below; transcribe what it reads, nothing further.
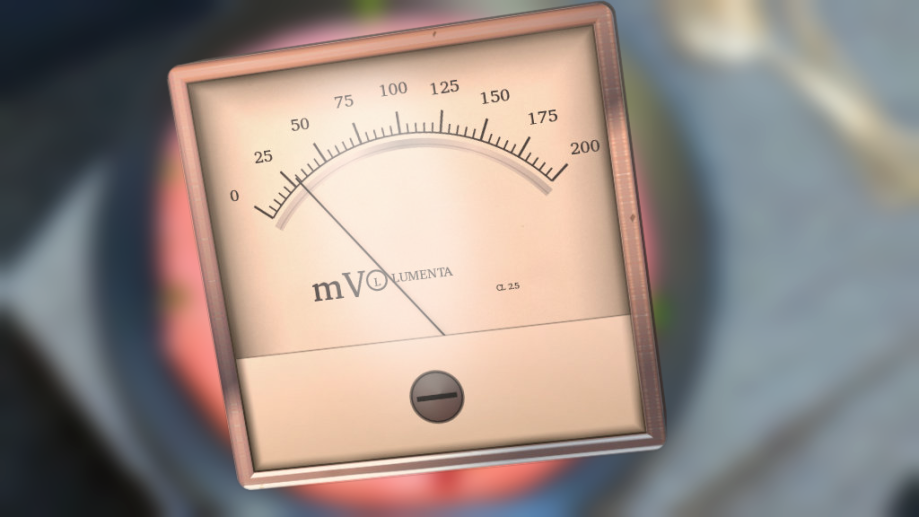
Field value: 30 mV
